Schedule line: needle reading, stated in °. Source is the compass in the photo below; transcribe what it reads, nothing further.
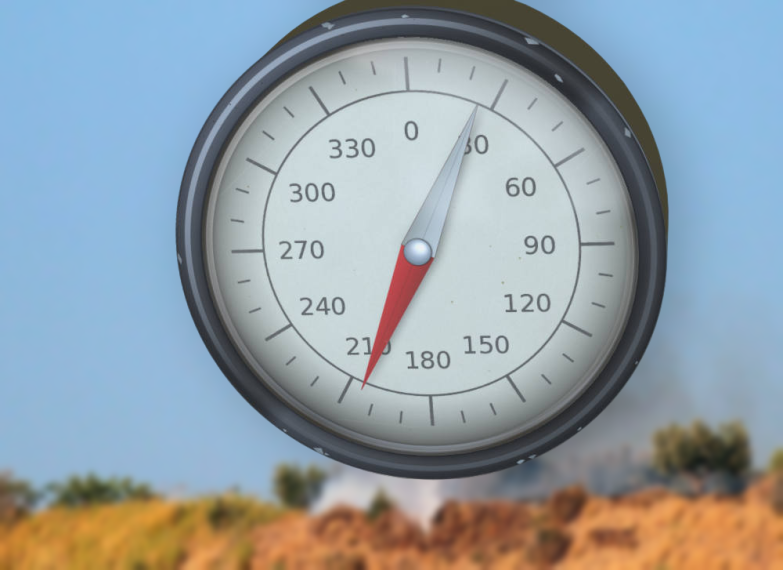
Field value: 205 °
